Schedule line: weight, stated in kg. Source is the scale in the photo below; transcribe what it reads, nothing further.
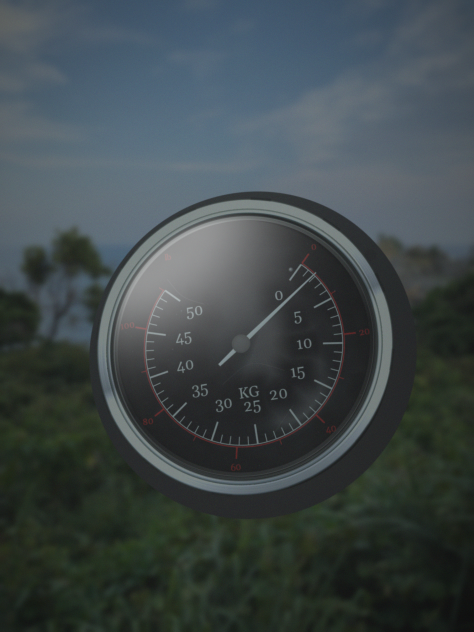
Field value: 2 kg
